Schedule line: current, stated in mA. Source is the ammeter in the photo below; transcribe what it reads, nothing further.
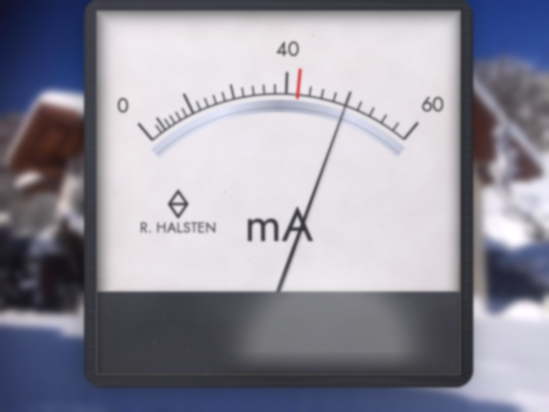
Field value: 50 mA
